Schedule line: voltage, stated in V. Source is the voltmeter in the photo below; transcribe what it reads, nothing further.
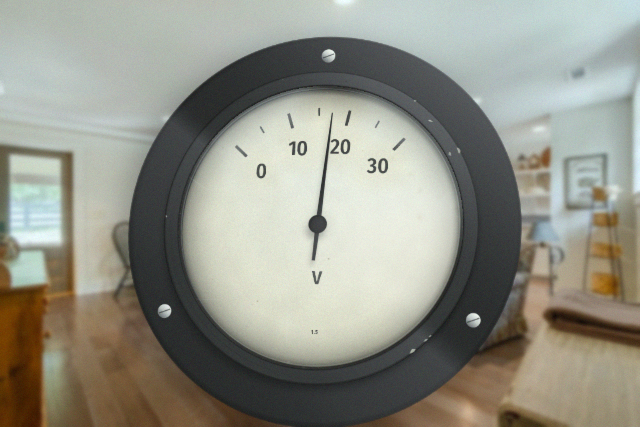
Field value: 17.5 V
